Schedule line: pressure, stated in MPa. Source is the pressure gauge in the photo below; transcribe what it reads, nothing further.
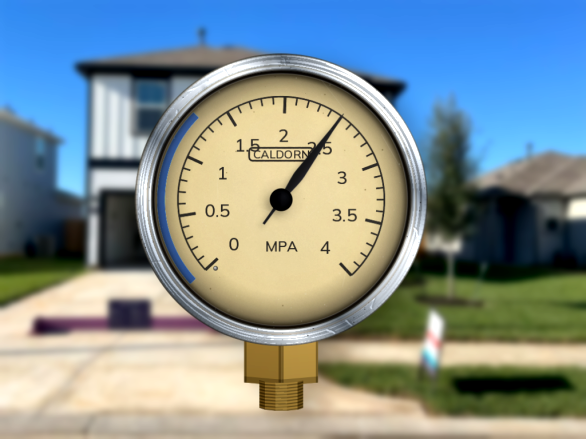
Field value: 2.5 MPa
